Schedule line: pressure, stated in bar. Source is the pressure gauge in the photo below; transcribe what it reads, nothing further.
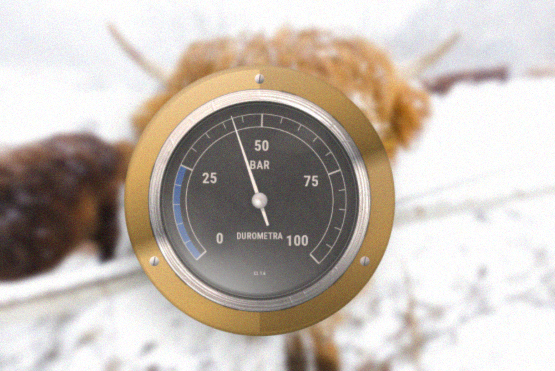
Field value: 42.5 bar
